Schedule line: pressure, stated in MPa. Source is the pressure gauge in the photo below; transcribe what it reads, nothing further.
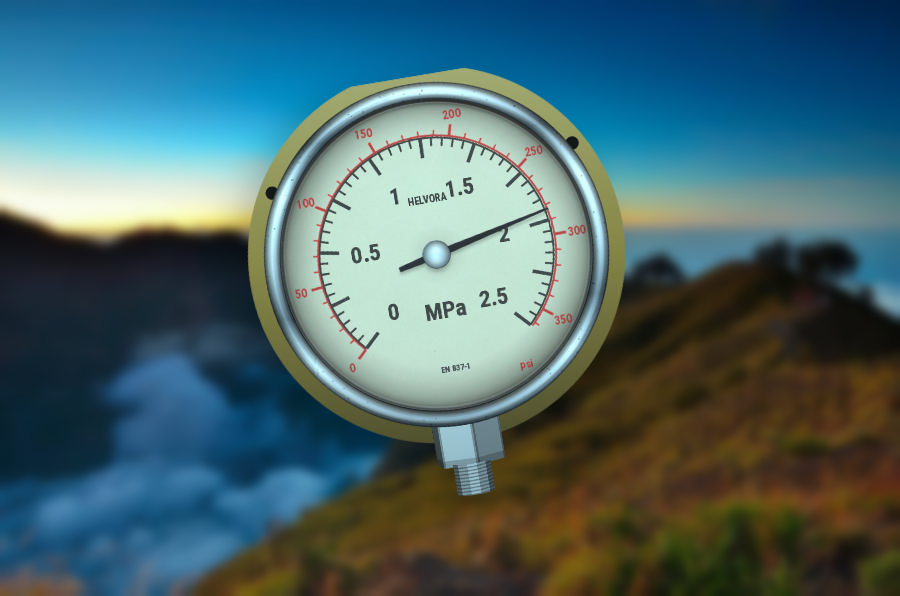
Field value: 1.95 MPa
